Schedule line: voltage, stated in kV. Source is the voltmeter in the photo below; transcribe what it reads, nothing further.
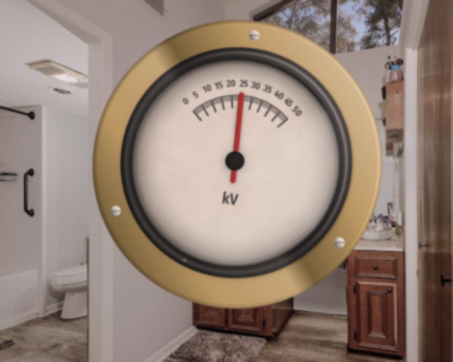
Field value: 25 kV
